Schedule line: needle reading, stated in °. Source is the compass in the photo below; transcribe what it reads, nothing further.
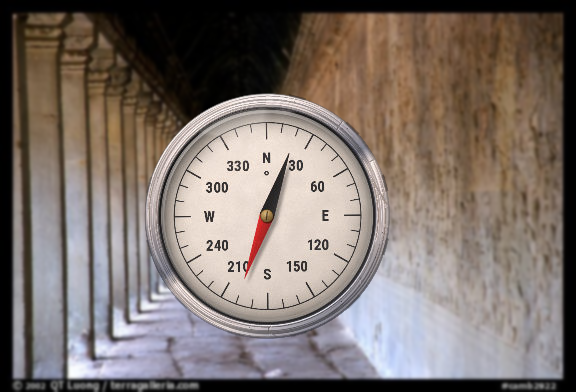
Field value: 200 °
